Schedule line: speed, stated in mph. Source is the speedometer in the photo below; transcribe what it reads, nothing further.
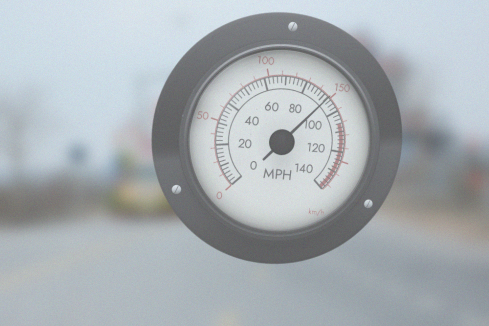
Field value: 92 mph
